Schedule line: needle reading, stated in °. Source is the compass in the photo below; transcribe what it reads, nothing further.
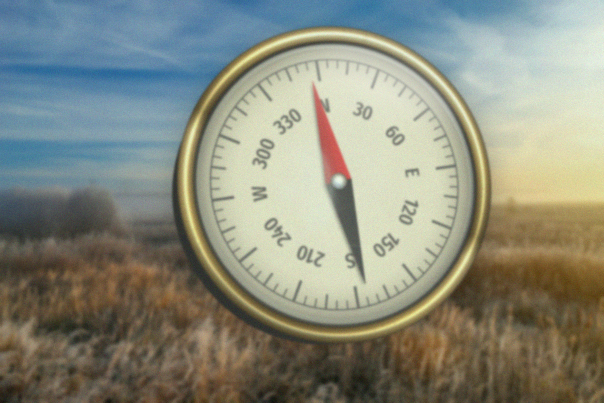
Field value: 355 °
